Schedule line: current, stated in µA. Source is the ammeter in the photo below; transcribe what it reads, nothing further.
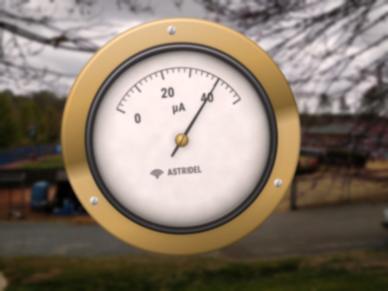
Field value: 40 µA
